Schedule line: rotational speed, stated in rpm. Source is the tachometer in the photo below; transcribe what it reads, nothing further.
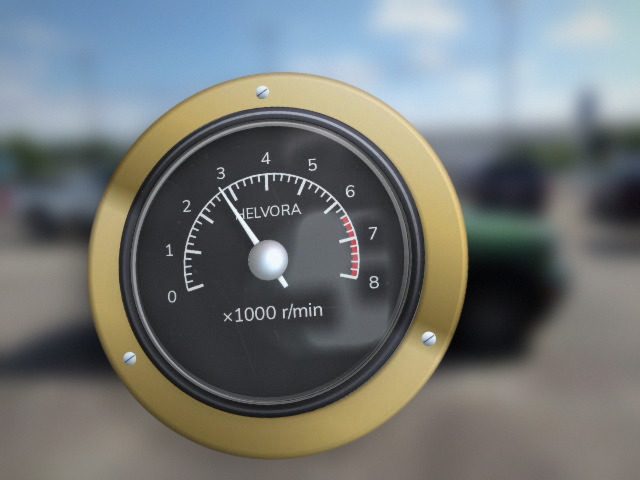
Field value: 2800 rpm
